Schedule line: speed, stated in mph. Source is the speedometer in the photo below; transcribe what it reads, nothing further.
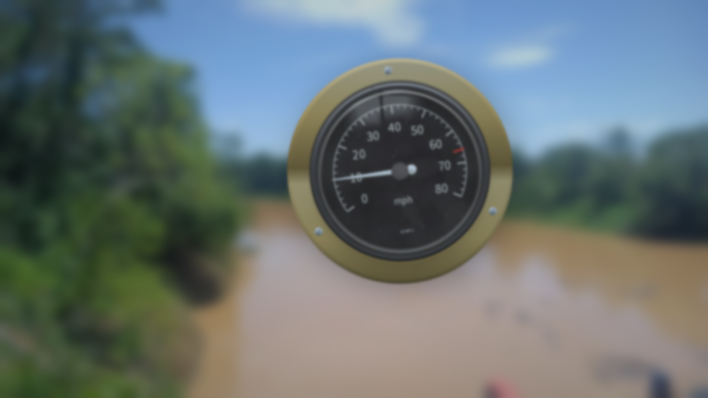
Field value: 10 mph
